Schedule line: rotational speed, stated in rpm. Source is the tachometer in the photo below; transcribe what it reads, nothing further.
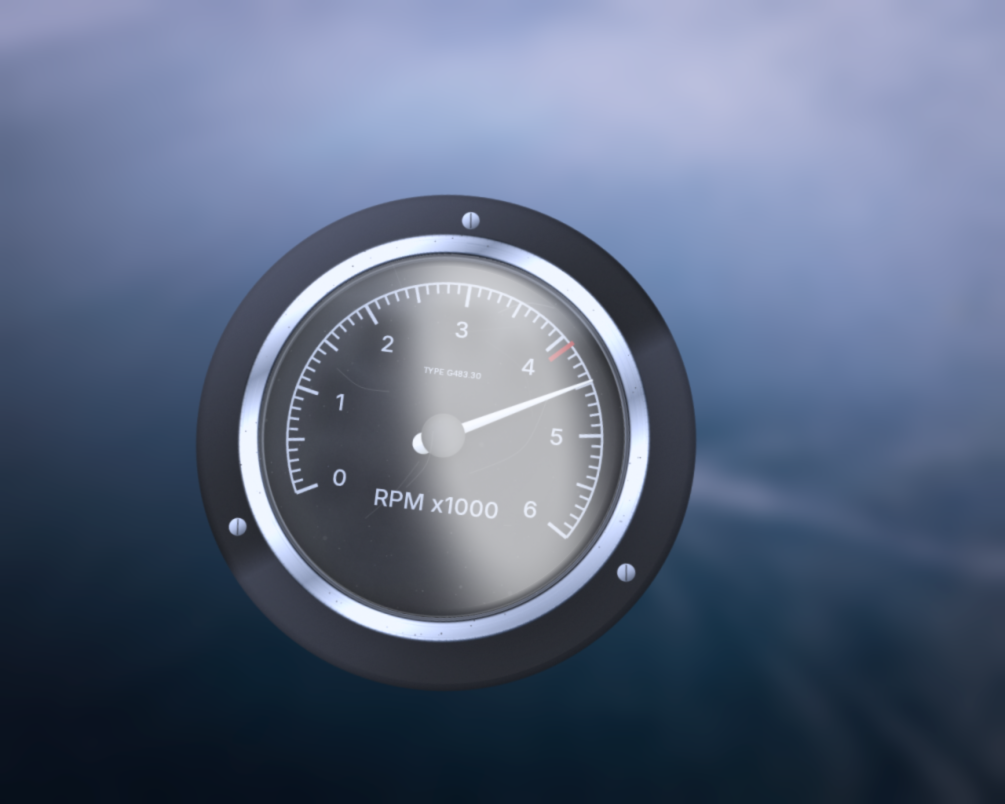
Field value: 4500 rpm
